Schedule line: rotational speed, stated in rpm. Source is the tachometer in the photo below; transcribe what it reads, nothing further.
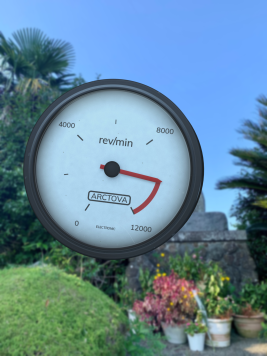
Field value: 10000 rpm
